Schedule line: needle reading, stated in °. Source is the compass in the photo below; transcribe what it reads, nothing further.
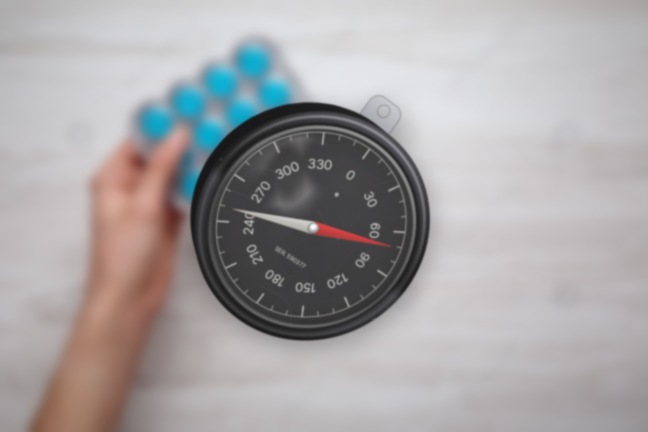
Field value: 70 °
